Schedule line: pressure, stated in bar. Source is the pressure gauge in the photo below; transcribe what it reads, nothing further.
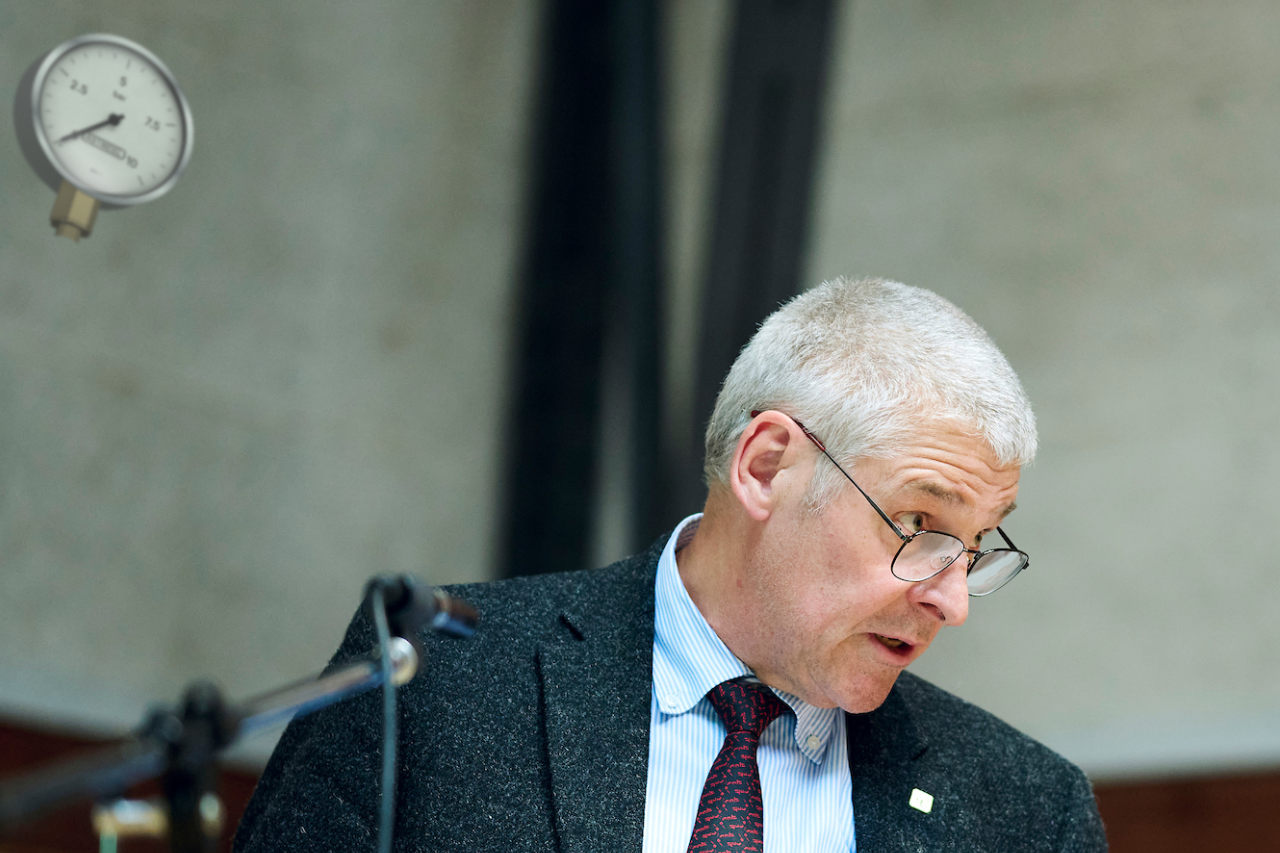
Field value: 0 bar
